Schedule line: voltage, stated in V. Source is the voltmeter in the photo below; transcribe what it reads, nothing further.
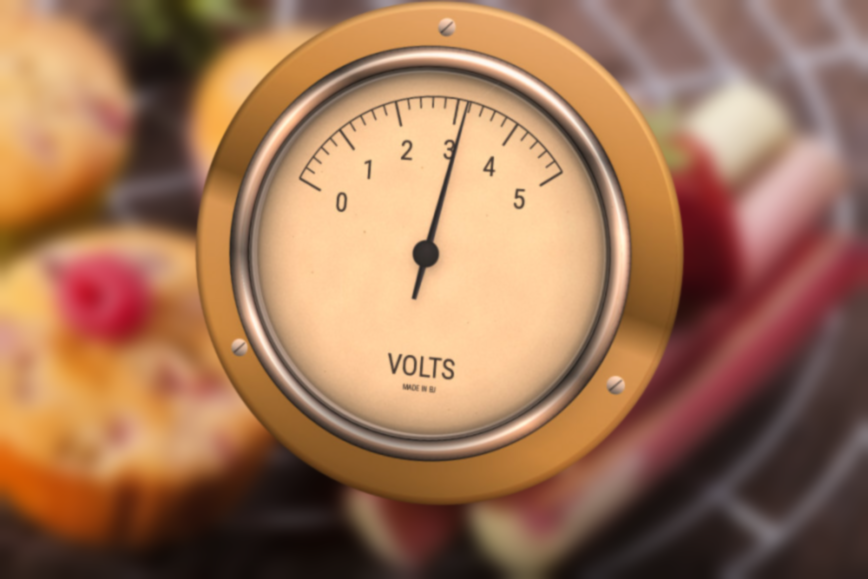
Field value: 3.2 V
